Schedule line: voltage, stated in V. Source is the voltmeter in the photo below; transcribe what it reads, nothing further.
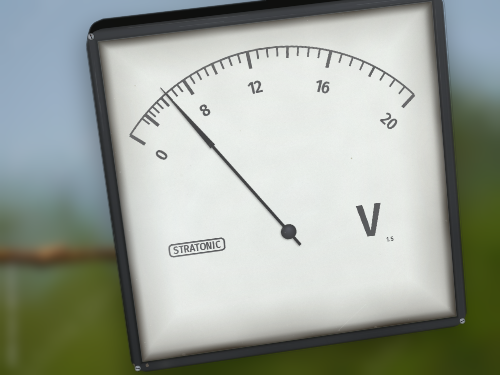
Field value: 6.5 V
